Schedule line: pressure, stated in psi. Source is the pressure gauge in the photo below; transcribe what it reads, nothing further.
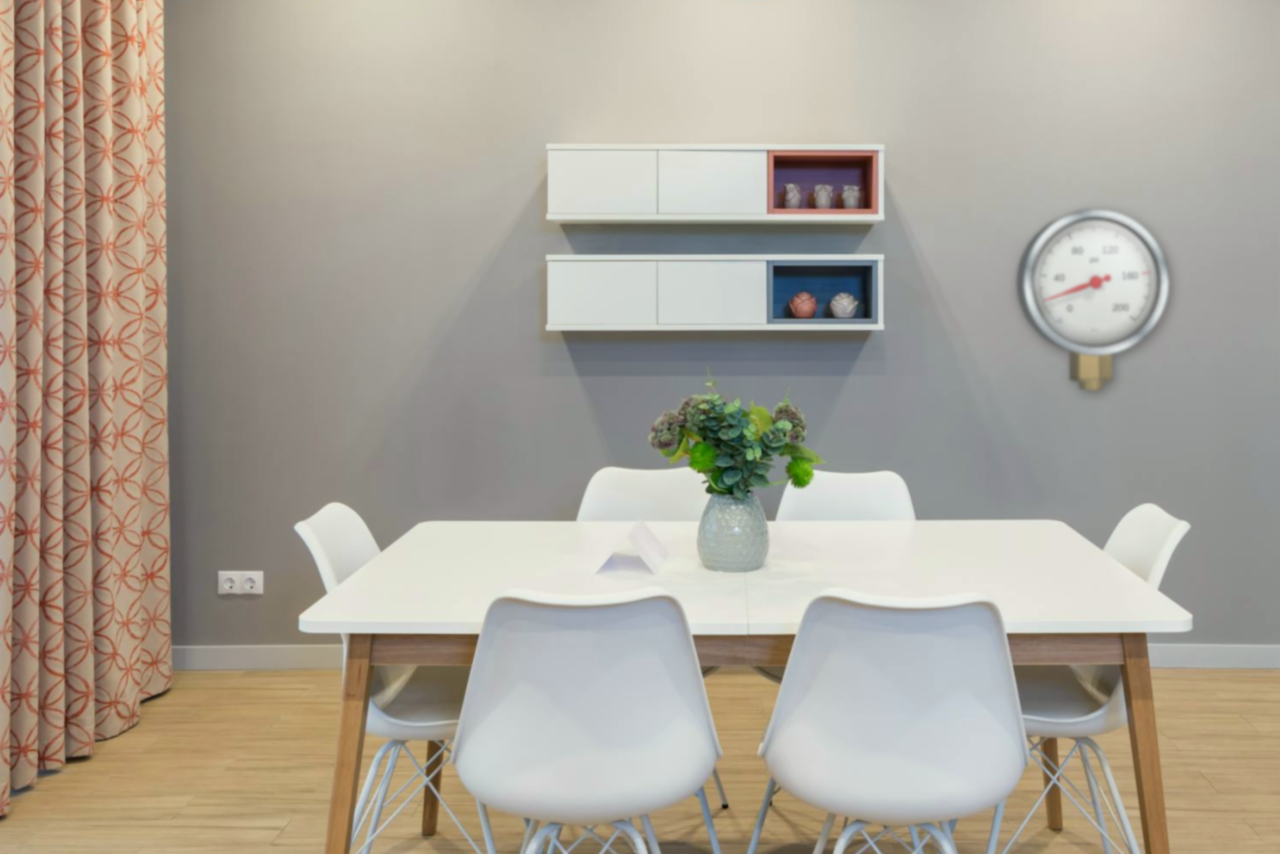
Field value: 20 psi
